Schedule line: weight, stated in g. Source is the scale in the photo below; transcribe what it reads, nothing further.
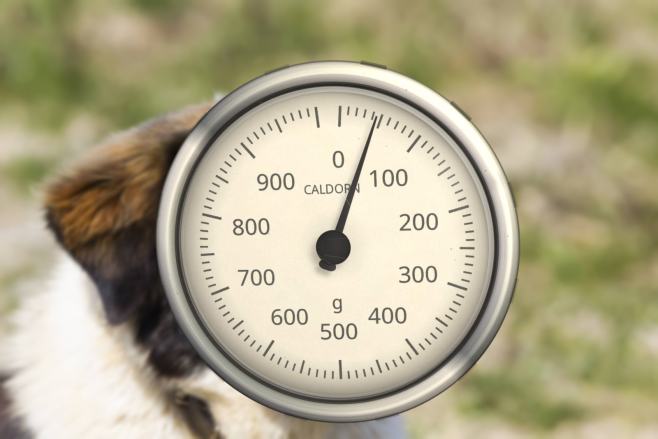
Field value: 45 g
